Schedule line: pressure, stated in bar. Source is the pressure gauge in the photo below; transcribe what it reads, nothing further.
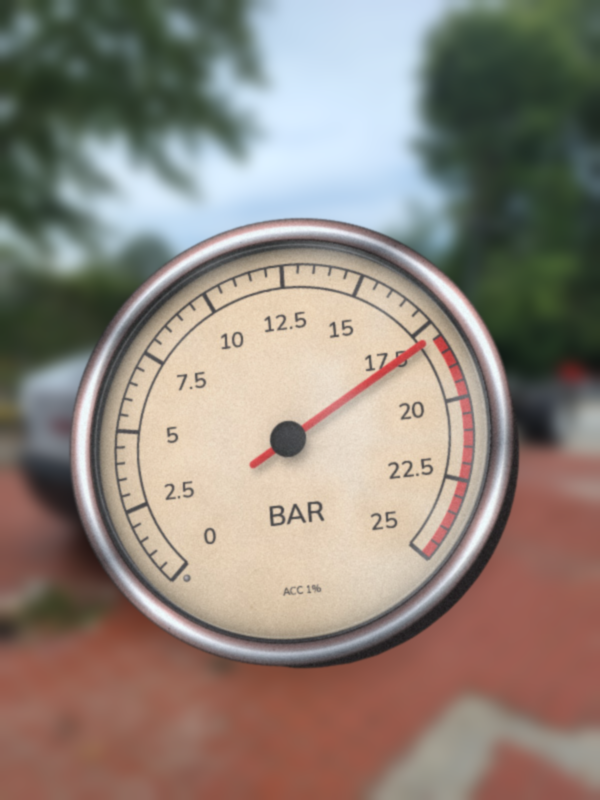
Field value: 18 bar
